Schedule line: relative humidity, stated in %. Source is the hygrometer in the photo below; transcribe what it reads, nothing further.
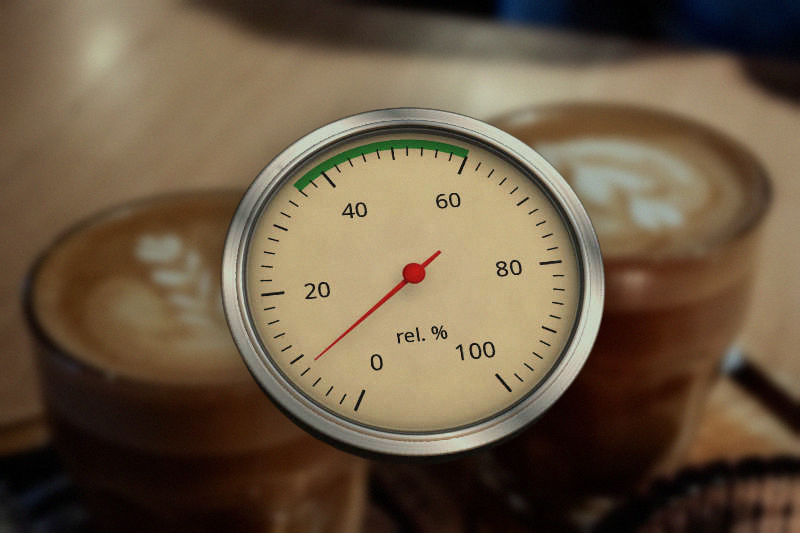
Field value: 8 %
